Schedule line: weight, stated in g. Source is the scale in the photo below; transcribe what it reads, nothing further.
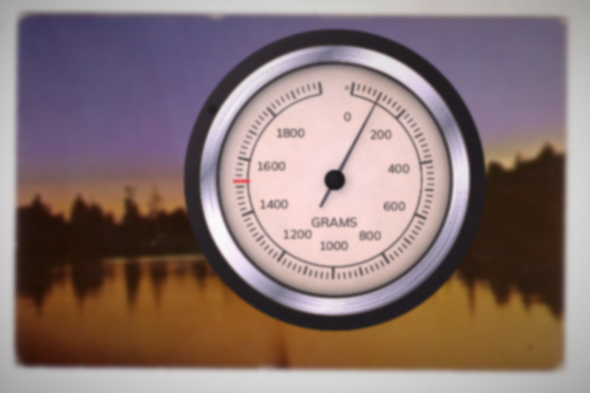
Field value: 100 g
